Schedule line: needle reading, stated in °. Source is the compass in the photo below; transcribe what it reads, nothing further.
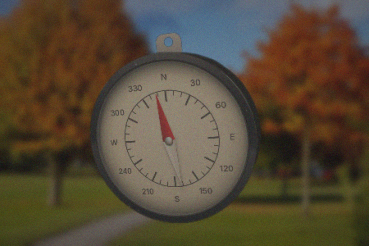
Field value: 350 °
